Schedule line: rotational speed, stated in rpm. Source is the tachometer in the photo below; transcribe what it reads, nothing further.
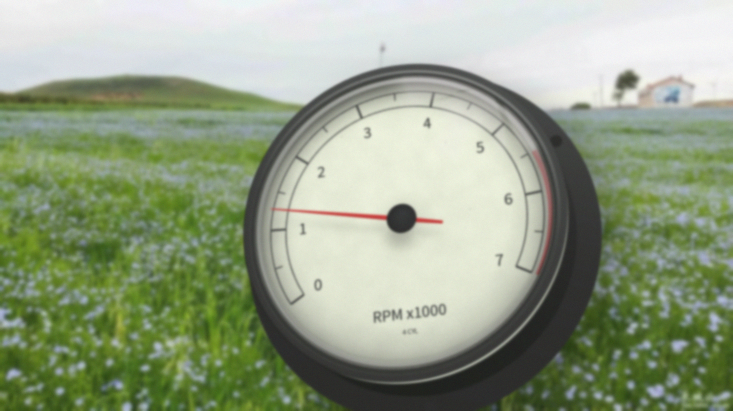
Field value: 1250 rpm
